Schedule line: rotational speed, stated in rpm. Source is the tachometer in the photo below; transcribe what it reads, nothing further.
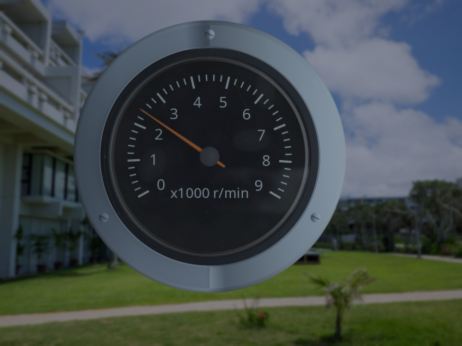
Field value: 2400 rpm
